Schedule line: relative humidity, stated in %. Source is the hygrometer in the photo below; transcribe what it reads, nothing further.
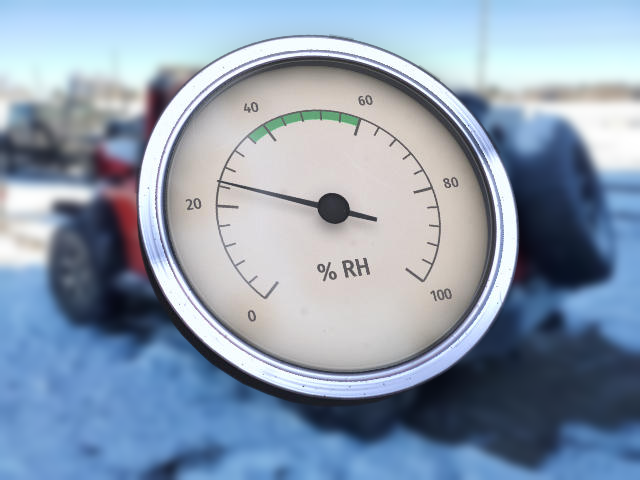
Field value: 24 %
